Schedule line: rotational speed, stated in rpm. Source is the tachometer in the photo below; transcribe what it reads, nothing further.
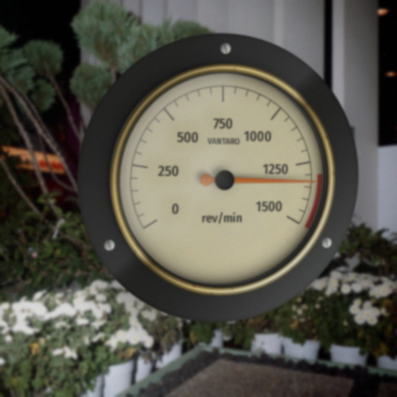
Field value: 1325 rpm
